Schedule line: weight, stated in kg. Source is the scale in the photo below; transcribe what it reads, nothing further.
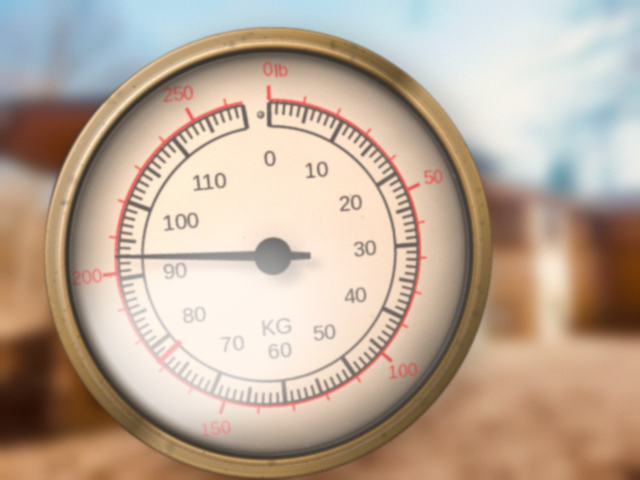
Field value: 93 kg
